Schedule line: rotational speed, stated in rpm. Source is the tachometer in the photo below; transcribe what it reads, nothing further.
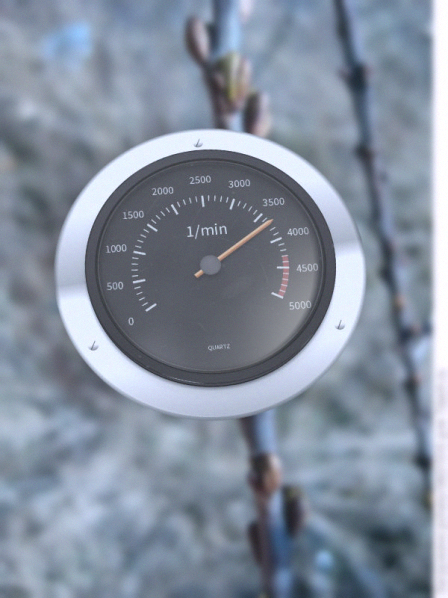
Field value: 3700 rpm
